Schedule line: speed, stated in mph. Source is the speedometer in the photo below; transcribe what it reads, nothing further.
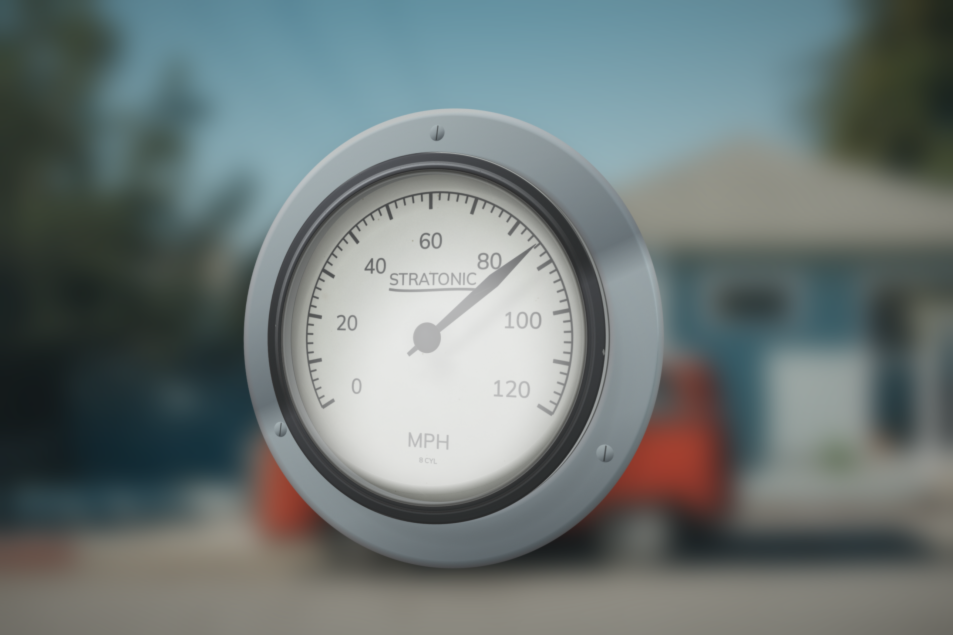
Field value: 86 mph
